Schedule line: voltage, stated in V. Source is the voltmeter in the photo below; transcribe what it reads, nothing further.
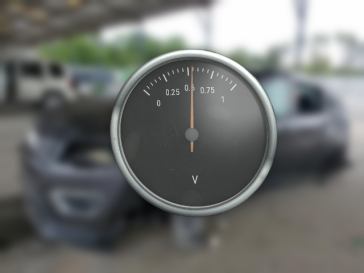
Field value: 0.55 V
